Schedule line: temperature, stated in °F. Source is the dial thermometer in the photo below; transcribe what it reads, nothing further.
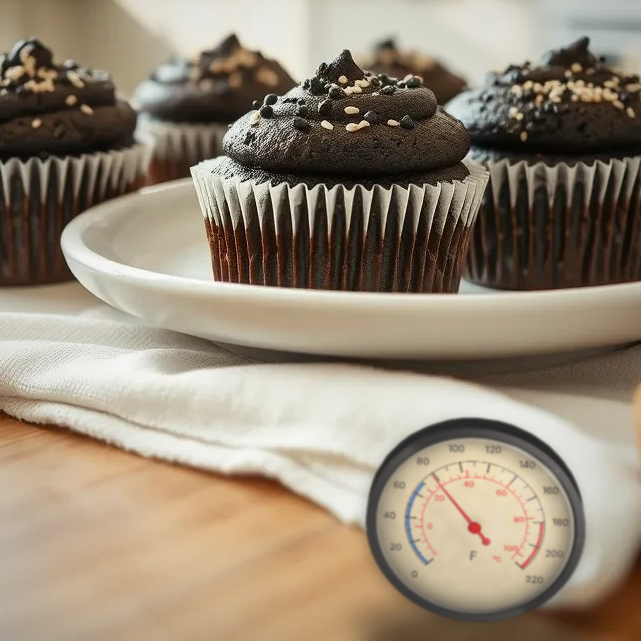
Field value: 80 °F
